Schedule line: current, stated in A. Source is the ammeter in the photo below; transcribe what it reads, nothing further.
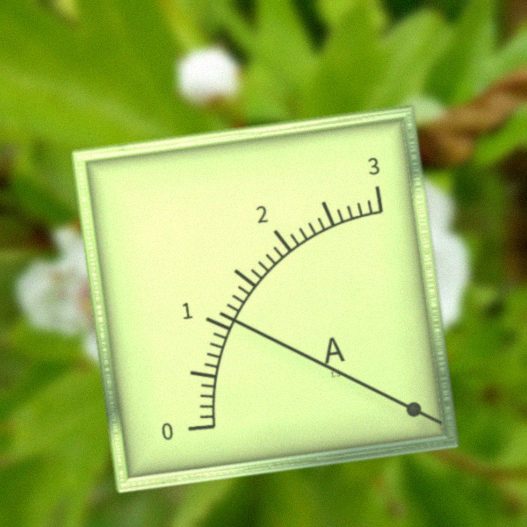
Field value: 1.1 A
